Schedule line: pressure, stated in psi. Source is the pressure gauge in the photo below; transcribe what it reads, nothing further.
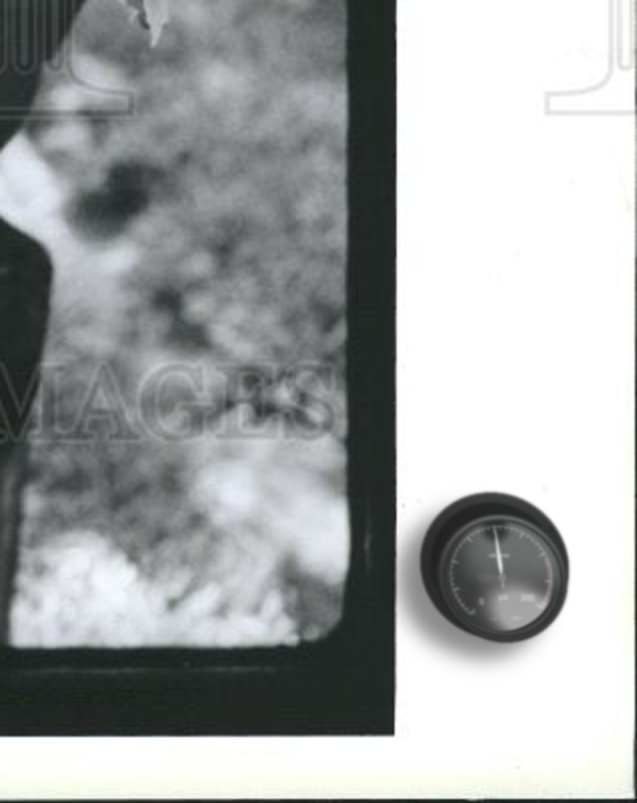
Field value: 100 psi
